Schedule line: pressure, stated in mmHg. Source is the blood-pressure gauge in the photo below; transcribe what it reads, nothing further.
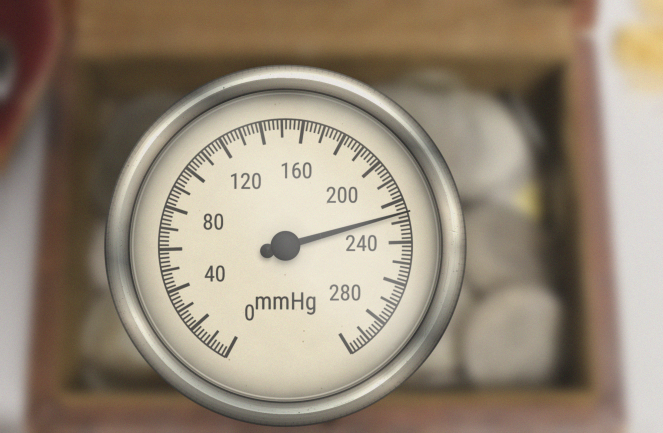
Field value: 226 mmHg
